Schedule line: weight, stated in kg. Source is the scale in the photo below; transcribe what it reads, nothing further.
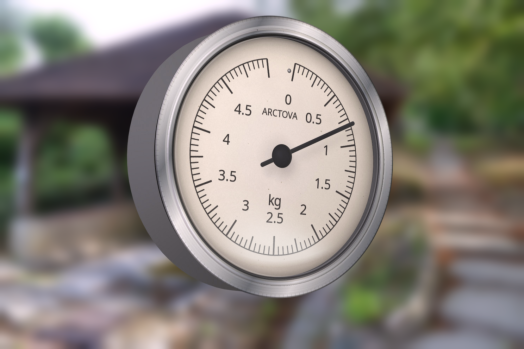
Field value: 0.8 kg
